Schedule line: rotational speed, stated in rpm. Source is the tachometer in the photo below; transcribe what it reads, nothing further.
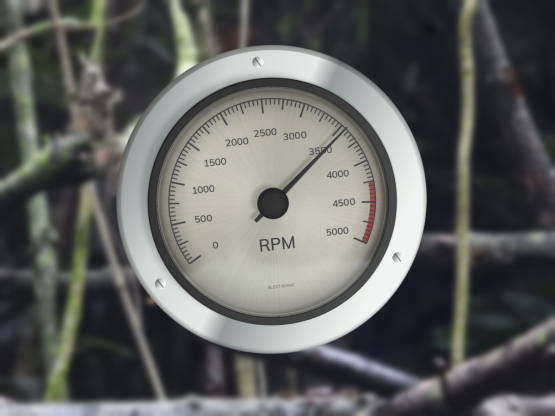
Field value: 3550 rpm
